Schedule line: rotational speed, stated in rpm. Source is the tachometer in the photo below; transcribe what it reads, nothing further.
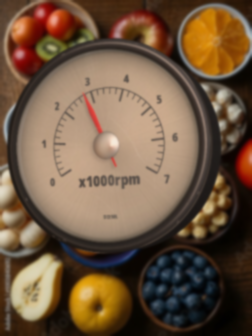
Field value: 2800 rpm
